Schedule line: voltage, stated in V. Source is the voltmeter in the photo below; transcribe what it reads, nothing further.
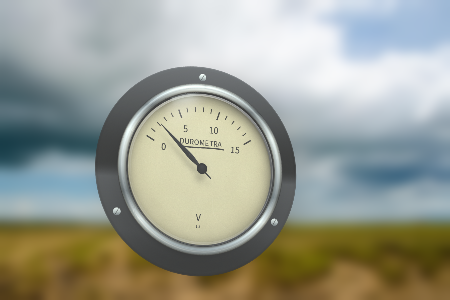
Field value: 2 V
